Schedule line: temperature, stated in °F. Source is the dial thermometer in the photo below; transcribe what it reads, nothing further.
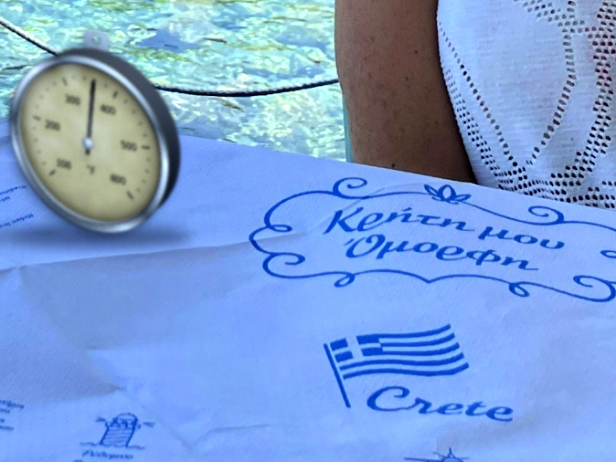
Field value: 360 °F
